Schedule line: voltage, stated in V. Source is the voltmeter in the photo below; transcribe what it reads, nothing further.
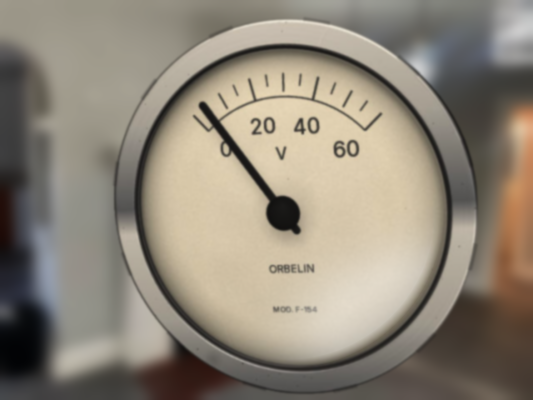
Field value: 5 V
